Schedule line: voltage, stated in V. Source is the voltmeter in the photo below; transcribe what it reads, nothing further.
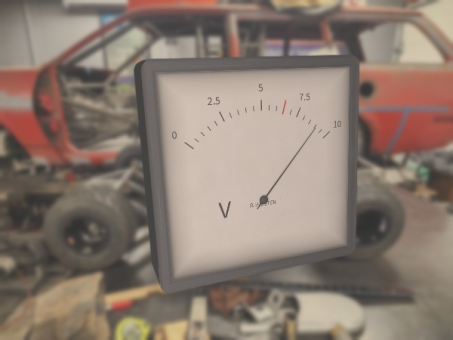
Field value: 9 V
